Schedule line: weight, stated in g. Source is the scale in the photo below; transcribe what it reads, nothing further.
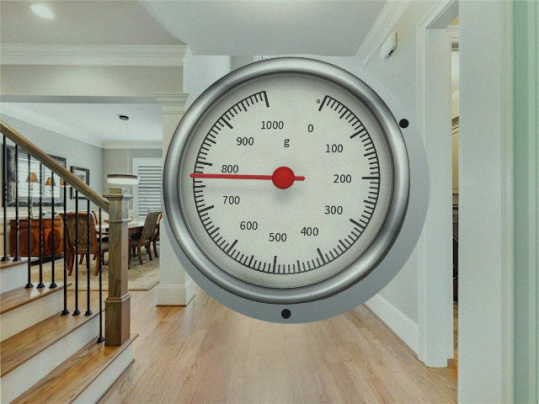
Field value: 770 g
